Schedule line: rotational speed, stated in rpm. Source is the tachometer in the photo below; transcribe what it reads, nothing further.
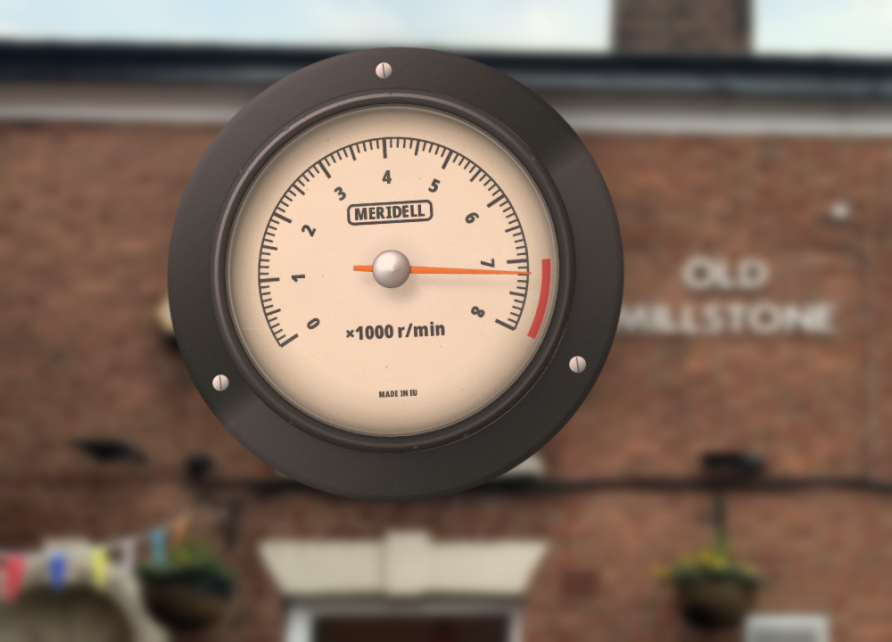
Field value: 7200 rpm
